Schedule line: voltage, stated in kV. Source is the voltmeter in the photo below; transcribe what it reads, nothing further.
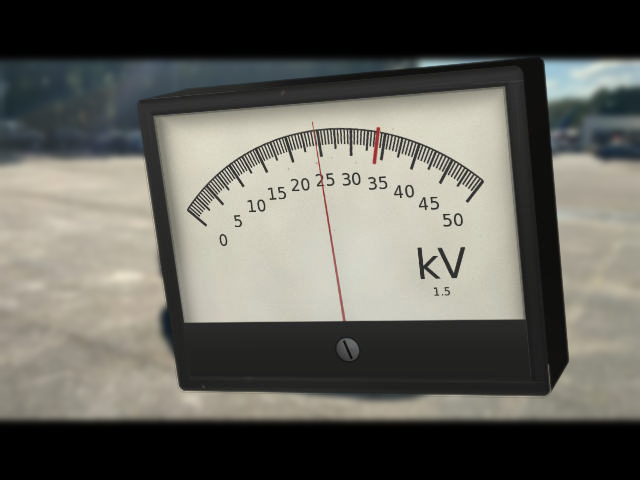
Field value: 25 kV
